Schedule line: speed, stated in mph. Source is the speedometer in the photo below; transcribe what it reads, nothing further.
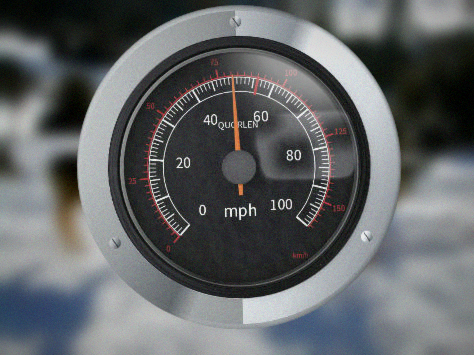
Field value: 50 mph
